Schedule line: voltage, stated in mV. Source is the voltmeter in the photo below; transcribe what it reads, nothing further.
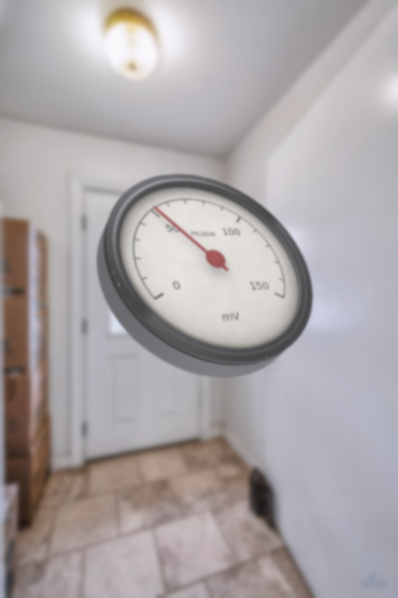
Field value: 50 mV
